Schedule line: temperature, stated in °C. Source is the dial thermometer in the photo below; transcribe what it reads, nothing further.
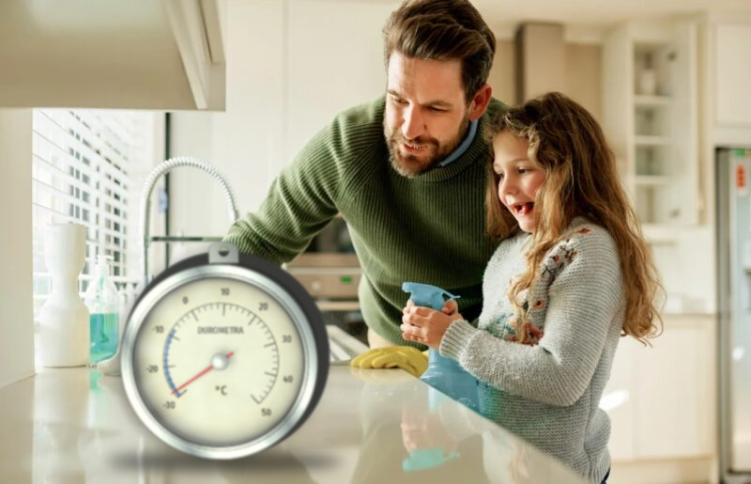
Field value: -28 °C
